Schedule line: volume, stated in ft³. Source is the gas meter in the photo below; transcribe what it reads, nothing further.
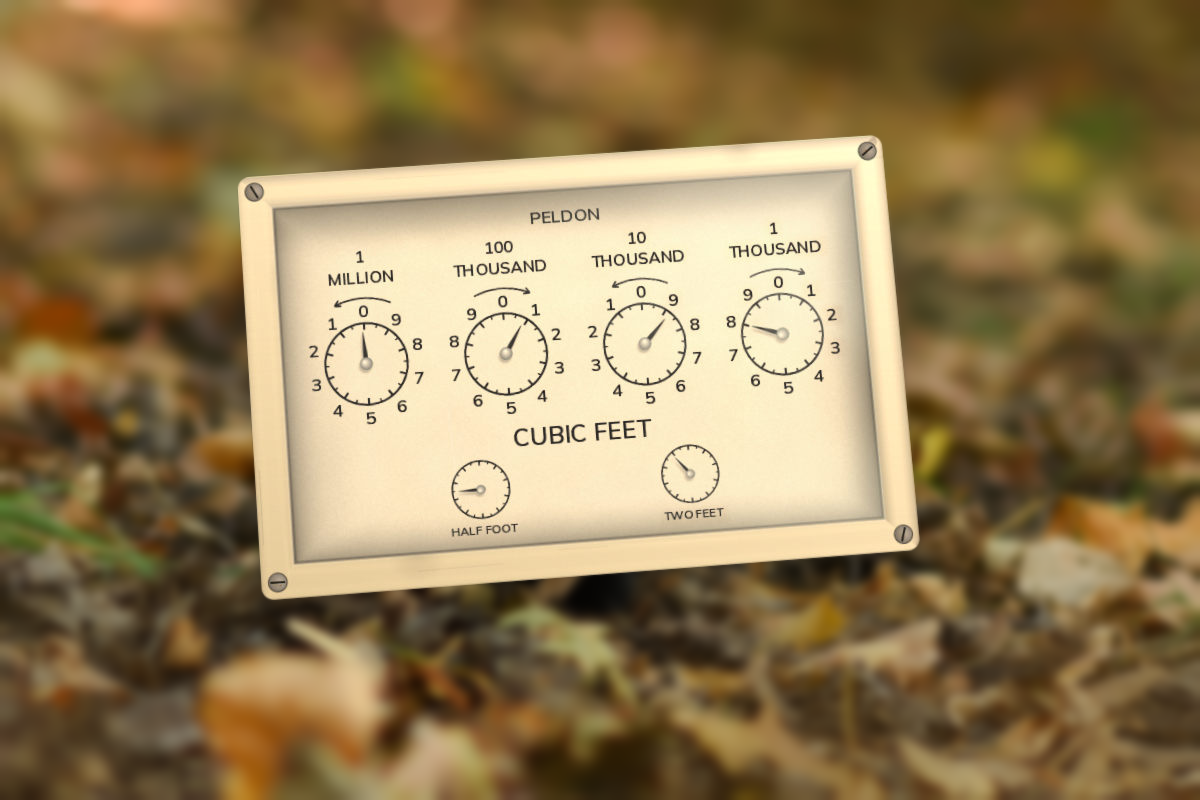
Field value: 8800 ft³
